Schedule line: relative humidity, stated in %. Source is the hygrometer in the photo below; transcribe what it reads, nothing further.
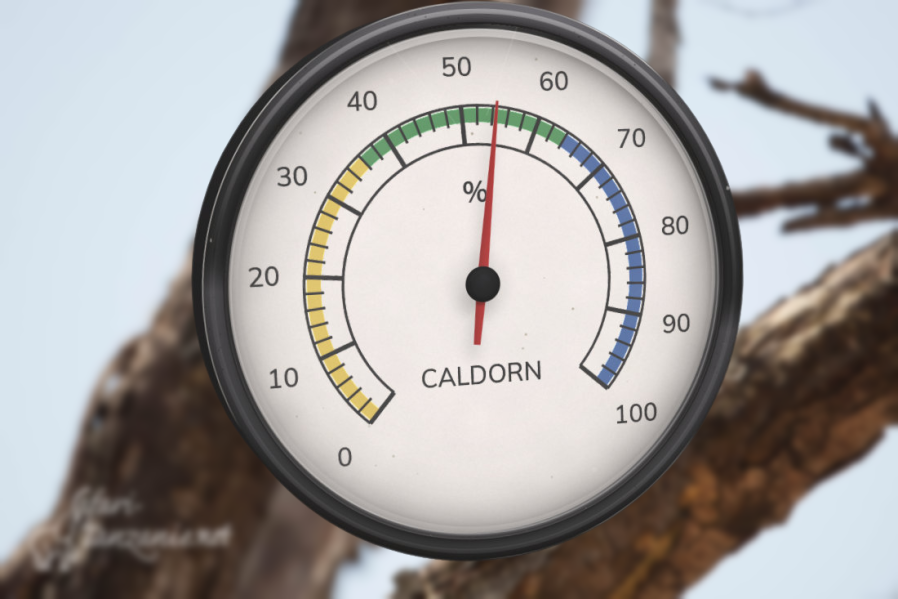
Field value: 54 %
